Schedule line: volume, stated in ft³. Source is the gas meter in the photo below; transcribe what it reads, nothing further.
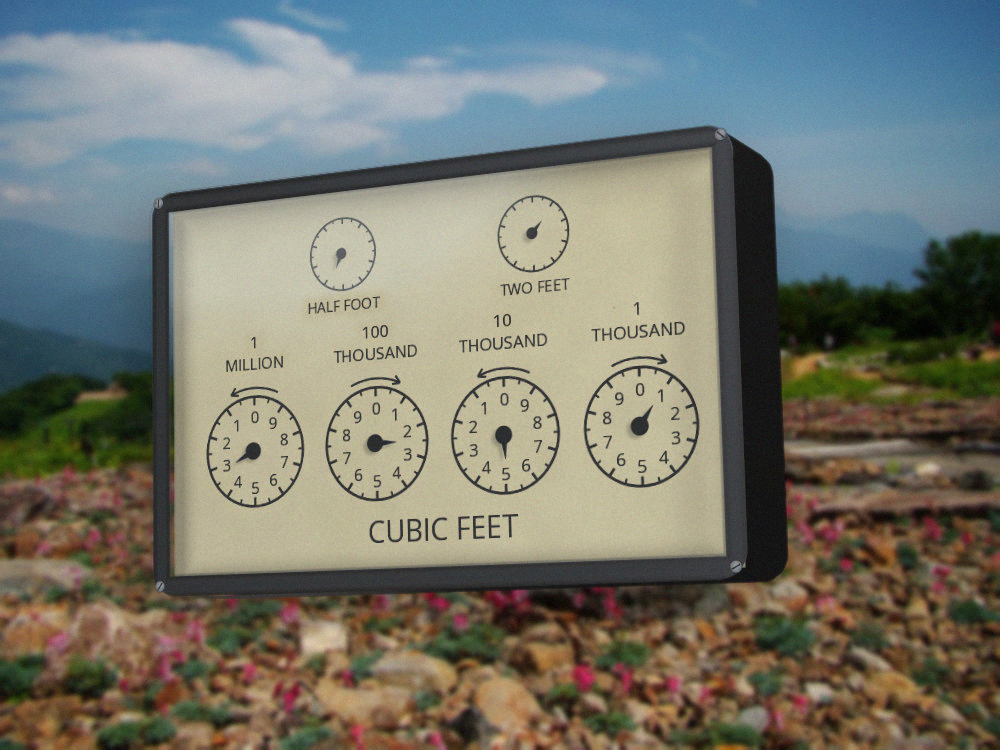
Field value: 325100 ft³
